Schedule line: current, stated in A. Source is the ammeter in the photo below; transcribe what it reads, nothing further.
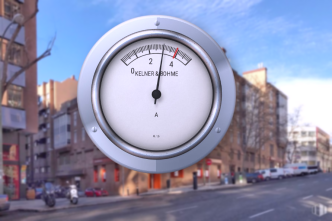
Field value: 3 A
